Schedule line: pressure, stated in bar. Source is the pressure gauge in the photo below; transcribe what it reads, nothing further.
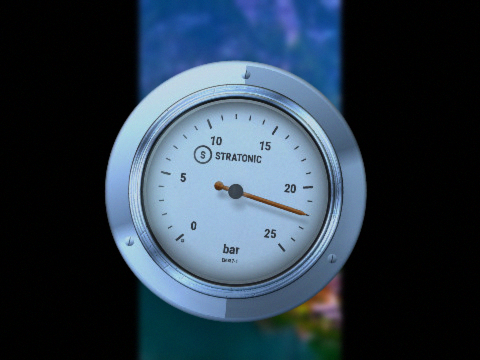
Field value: 22 bar
